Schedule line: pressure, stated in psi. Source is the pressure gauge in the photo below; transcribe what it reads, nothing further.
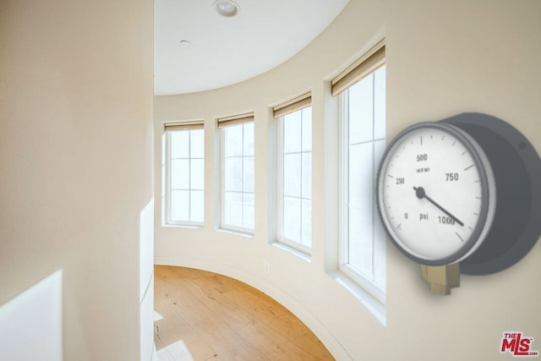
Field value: 950 psi
